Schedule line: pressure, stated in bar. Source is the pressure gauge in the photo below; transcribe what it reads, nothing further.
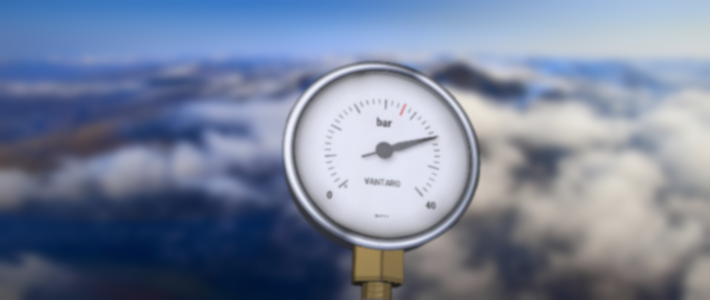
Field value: 30 bar
